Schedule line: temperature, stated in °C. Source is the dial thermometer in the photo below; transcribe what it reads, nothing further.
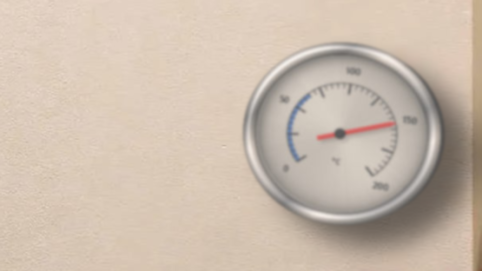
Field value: 150 °C
